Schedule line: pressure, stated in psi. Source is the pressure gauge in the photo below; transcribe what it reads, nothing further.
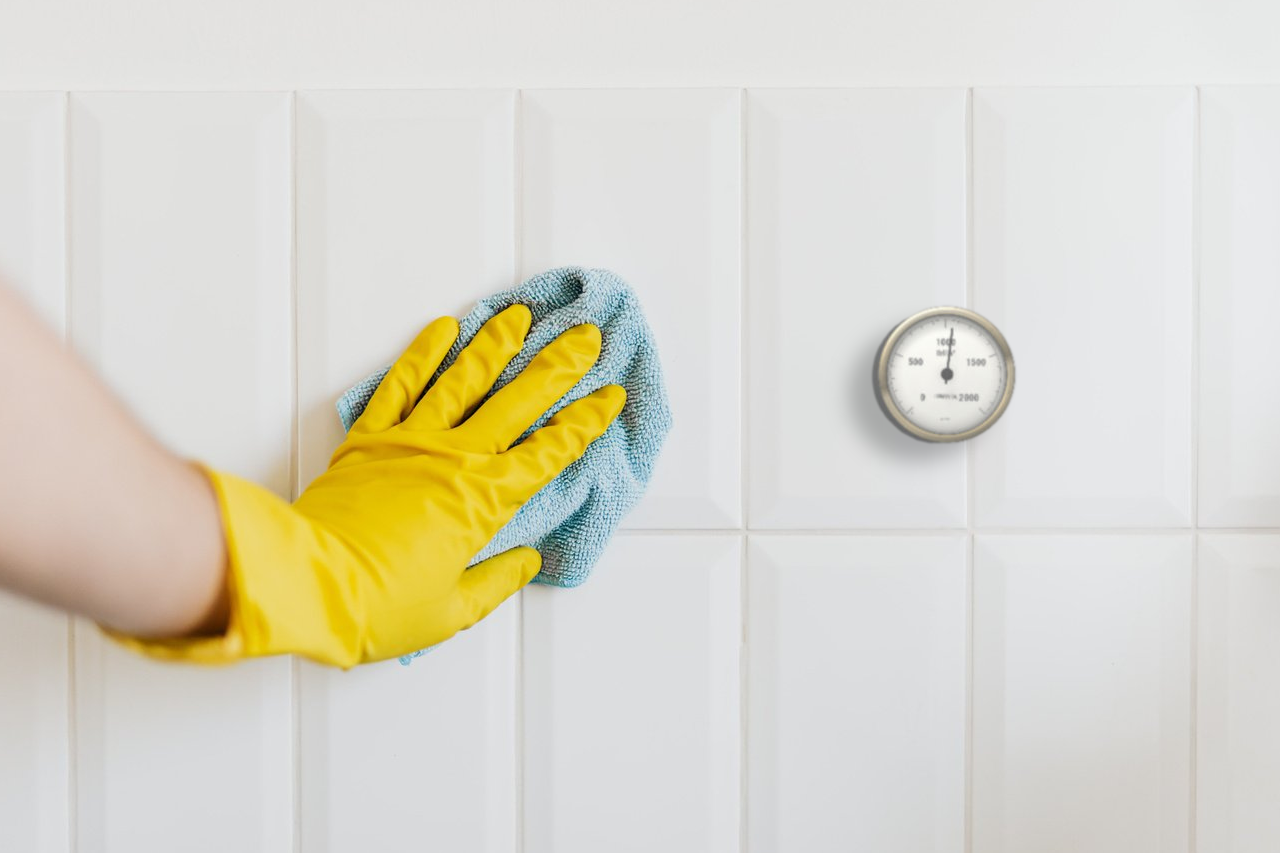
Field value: 1050 psi
